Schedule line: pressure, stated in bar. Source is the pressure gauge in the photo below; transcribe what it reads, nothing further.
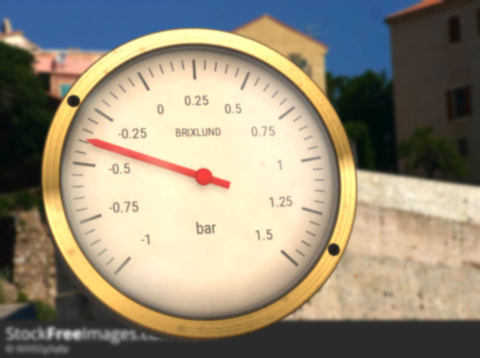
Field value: -0.4 bar
